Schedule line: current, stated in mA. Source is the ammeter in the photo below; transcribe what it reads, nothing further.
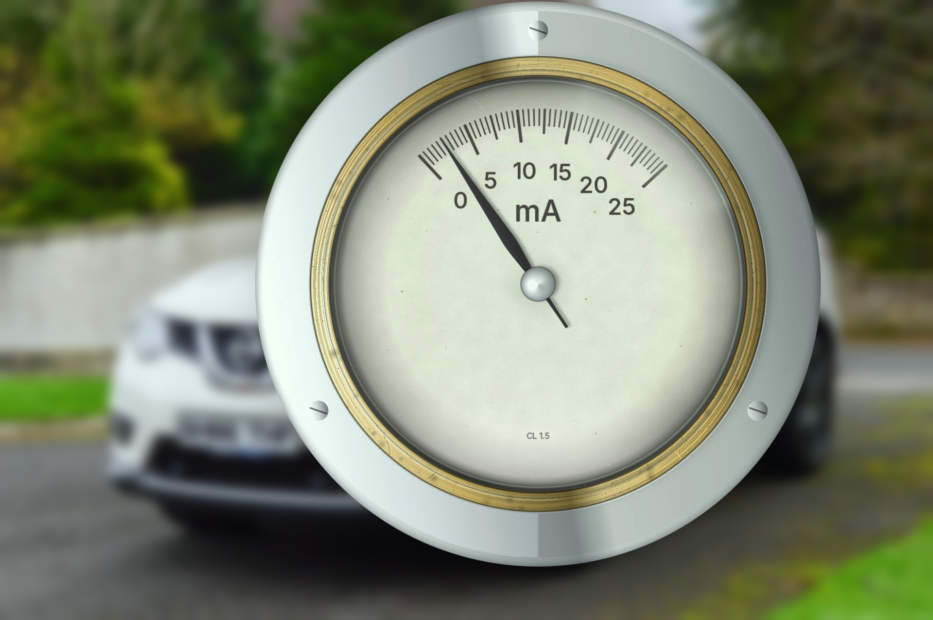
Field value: 2.5 mA
